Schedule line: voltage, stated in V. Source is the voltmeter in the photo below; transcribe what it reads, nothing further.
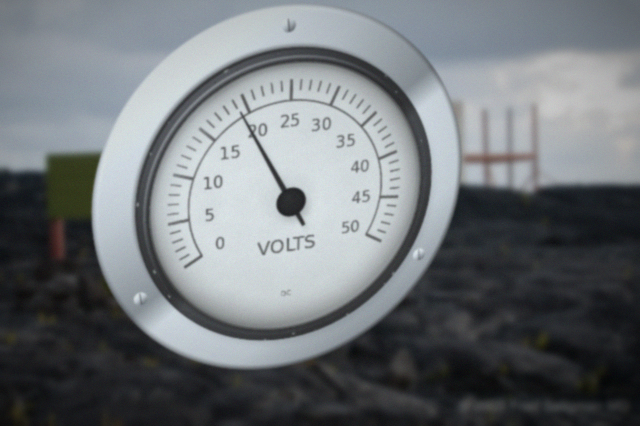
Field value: 19 V
